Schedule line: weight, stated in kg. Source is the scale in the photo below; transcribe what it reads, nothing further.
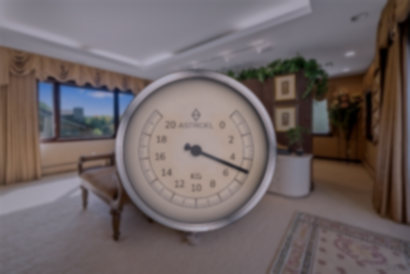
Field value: 5 kg
